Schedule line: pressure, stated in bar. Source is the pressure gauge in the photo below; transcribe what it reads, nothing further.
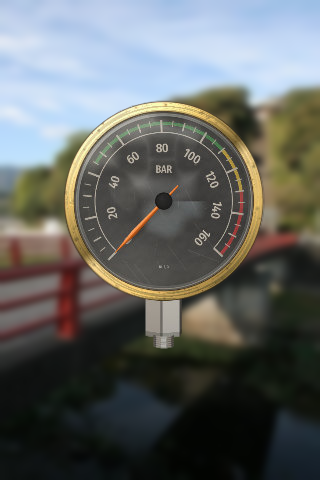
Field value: 0 bar
